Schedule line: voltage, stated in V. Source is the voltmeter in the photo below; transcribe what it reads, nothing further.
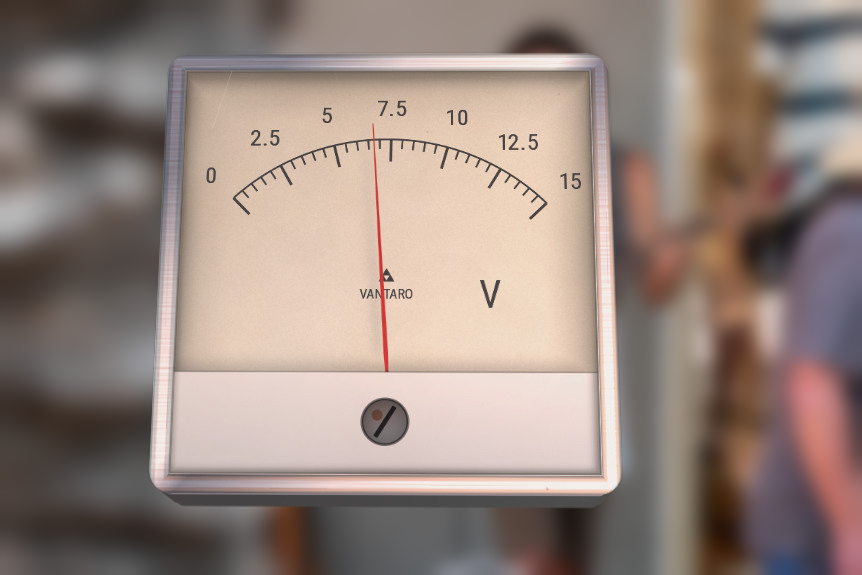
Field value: 6.75 V
